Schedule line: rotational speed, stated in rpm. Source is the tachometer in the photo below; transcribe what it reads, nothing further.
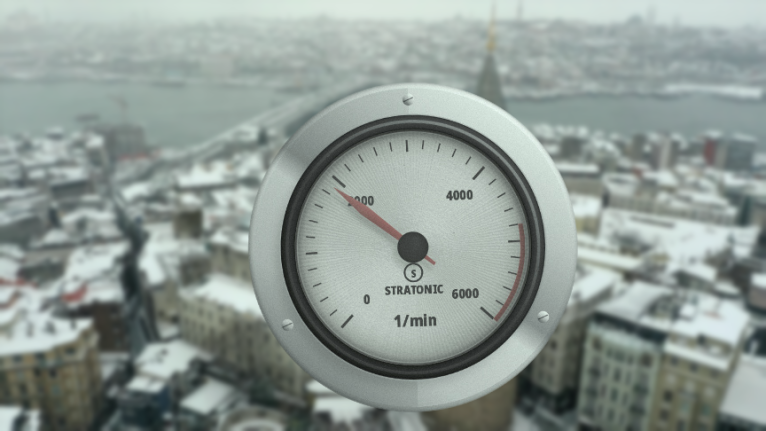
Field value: 1900 rpm
